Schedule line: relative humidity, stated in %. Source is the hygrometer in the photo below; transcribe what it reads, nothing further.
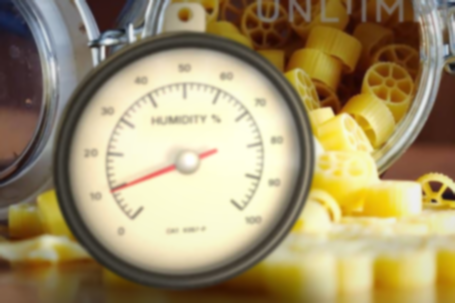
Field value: 10 %
